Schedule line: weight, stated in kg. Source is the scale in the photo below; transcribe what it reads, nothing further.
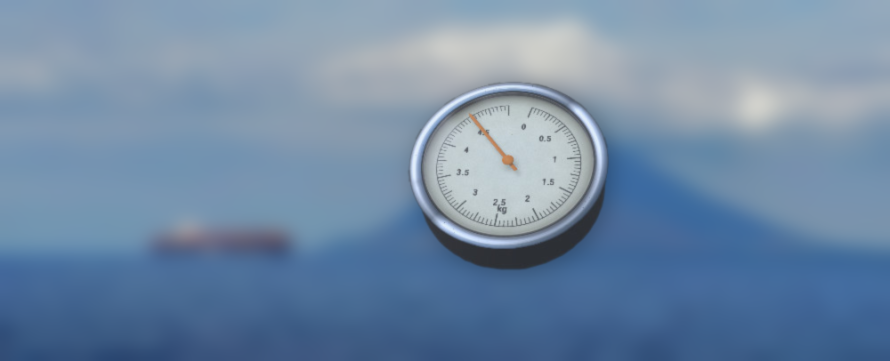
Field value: 4.5 kg
